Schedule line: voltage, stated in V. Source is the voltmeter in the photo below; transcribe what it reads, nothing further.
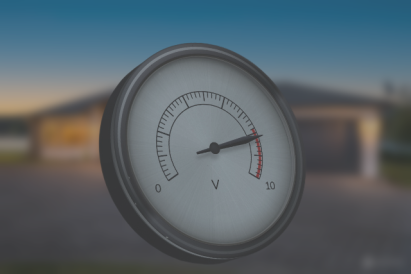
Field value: 8.2 V
